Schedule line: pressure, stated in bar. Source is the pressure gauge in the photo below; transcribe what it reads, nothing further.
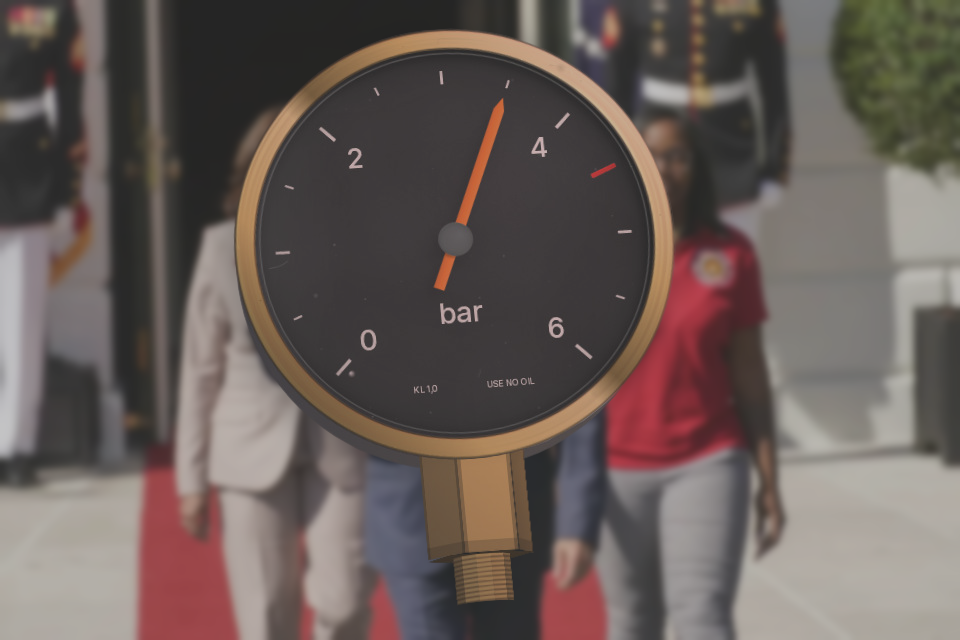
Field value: 3.5 bar
